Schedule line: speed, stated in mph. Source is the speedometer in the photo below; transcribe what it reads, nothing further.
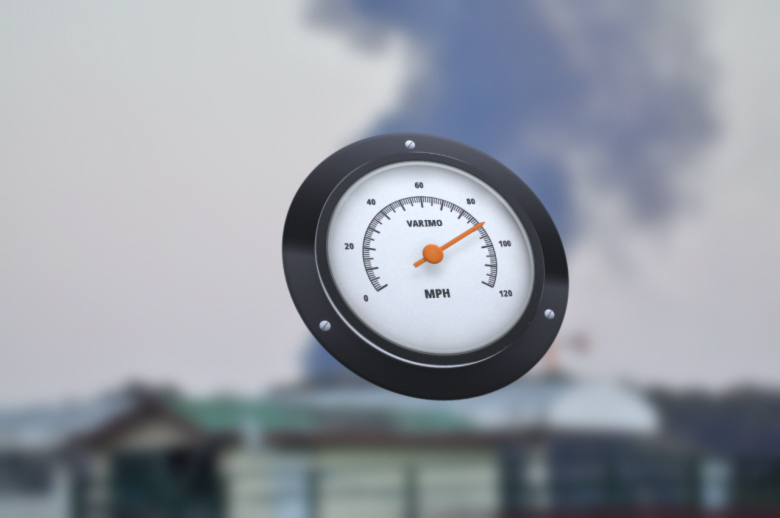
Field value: 90 mph
